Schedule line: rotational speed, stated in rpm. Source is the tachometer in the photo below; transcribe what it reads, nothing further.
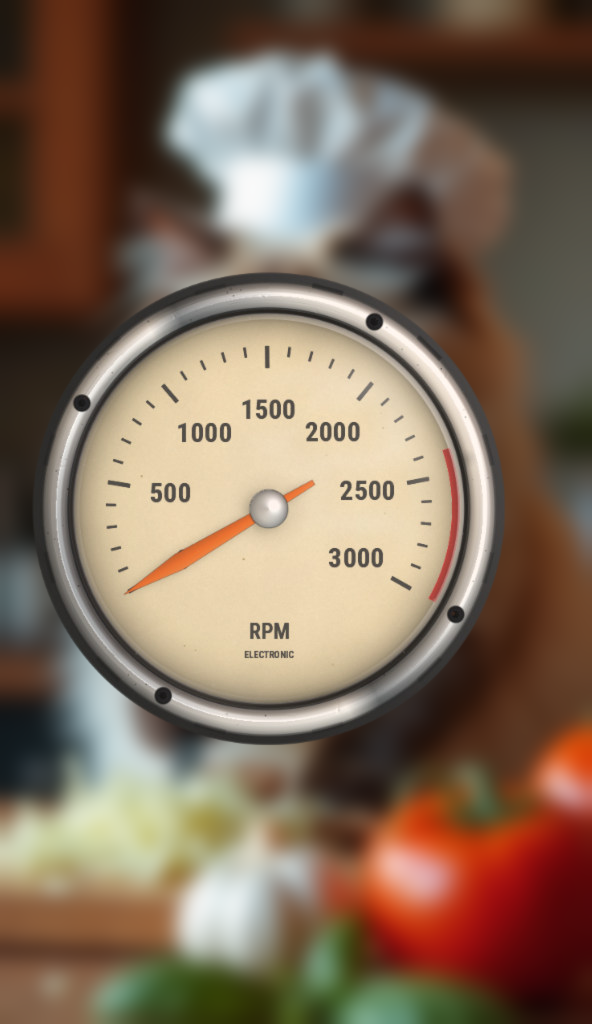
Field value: 0 rpm
